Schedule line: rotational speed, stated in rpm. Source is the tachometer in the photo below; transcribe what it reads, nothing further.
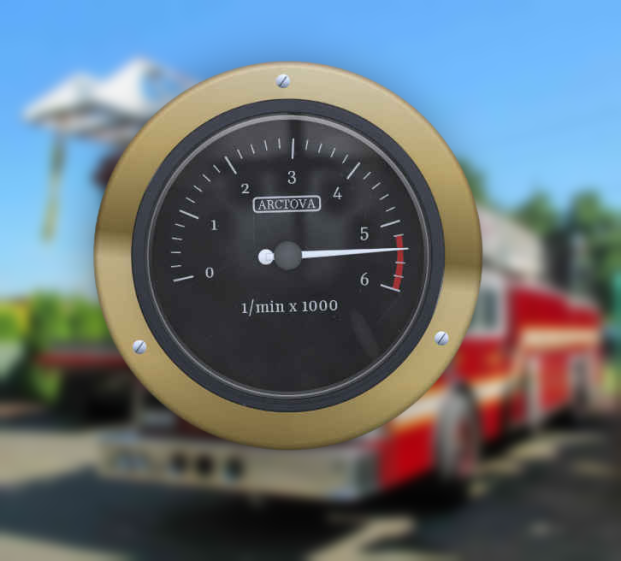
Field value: 5400 rpm
